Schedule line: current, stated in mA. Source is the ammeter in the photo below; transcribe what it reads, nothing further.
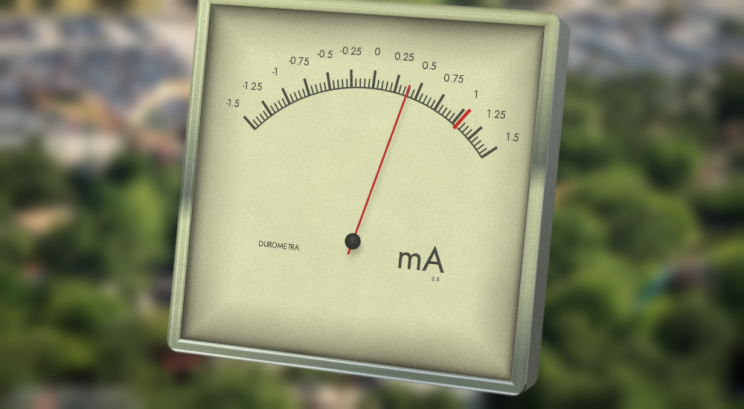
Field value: 0.4 mA
